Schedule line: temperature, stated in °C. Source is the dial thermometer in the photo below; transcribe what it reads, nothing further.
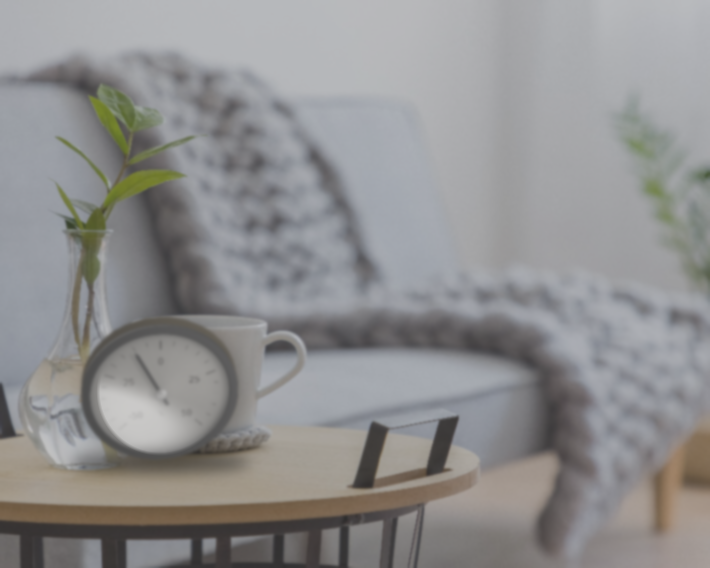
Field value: -10 °C
